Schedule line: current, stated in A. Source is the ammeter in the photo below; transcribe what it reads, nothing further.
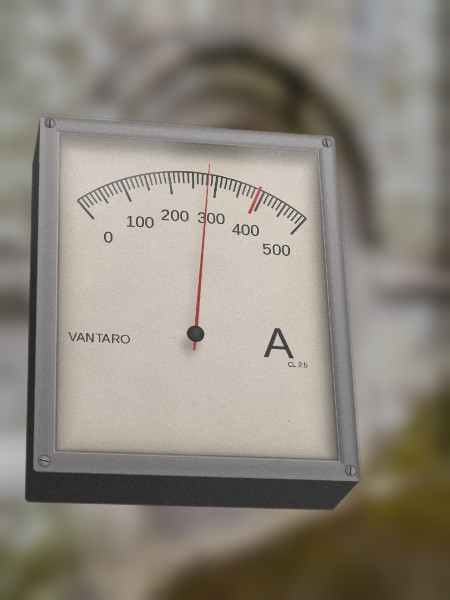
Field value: 280 A
